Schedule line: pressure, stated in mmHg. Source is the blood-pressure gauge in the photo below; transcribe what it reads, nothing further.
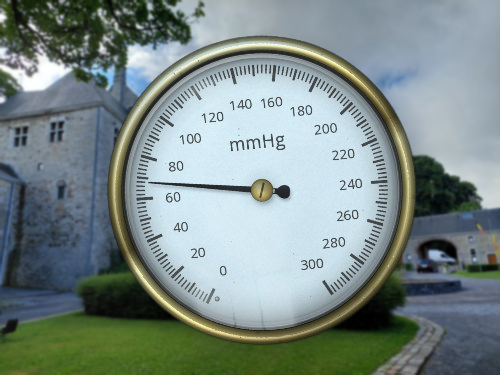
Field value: 68 mmHg
